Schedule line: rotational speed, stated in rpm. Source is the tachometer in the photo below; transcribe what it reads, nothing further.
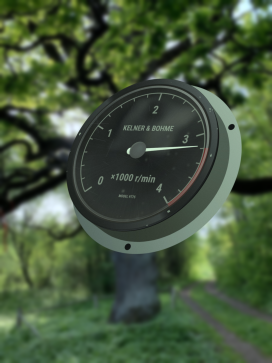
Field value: 3200 rpm
